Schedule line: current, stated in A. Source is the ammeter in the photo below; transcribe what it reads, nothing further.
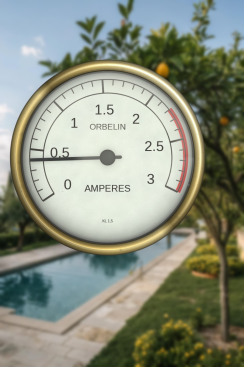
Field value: 0.4 A
